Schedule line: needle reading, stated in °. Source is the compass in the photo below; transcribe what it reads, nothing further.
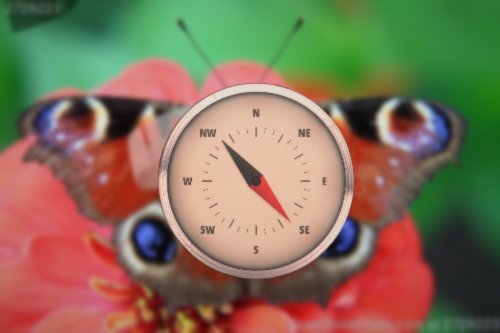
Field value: 140 °
